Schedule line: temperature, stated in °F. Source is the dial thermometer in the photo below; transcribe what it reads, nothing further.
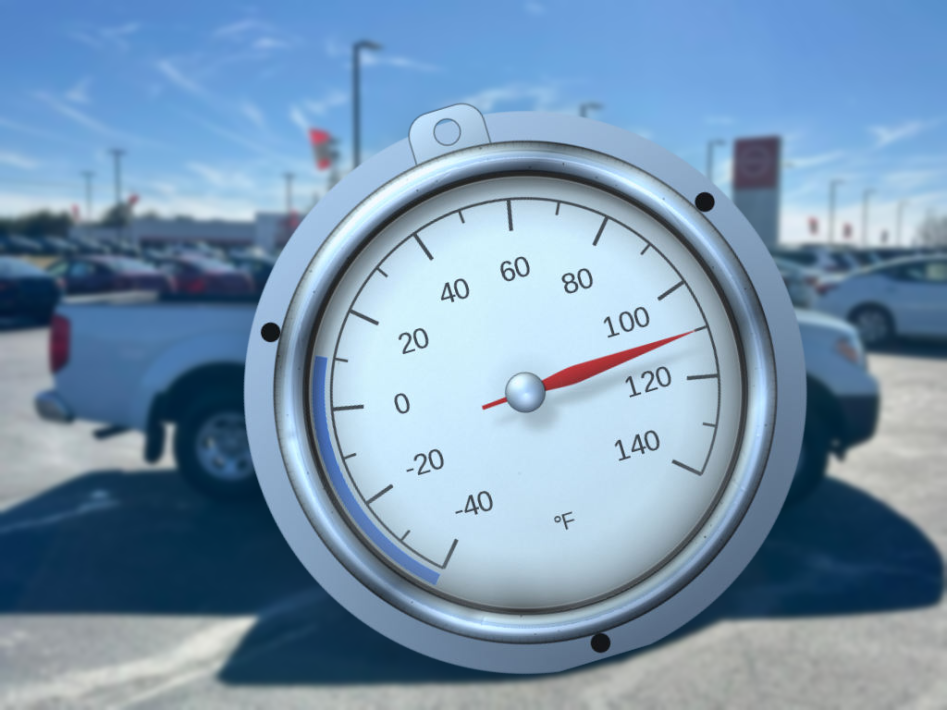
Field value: 110 °F
